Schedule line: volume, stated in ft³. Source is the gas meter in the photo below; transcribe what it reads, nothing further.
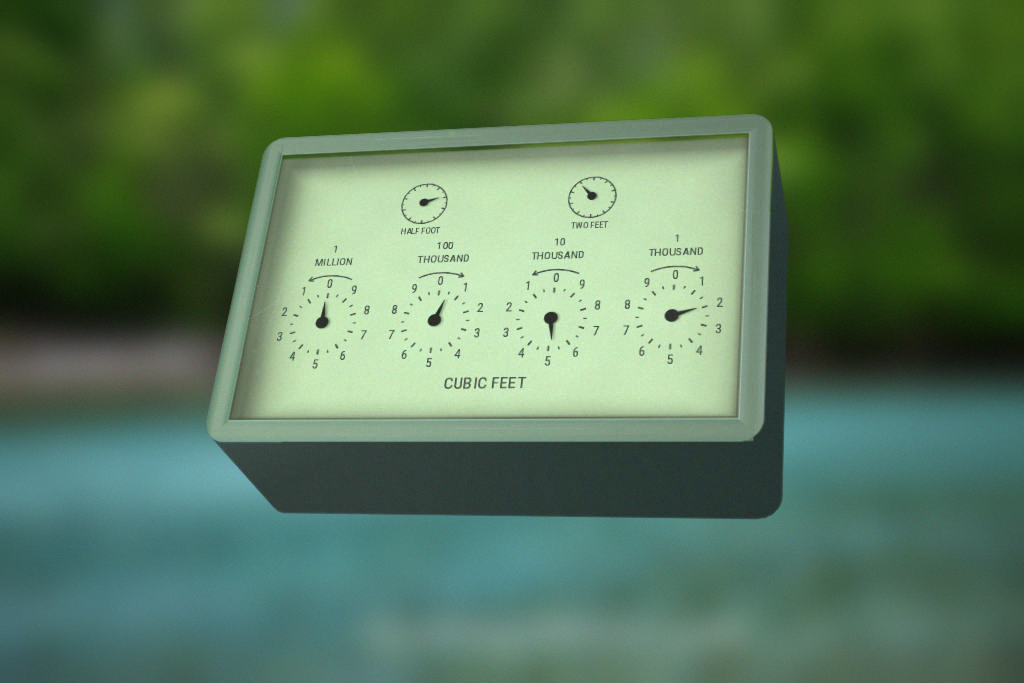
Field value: 5200 ft³
